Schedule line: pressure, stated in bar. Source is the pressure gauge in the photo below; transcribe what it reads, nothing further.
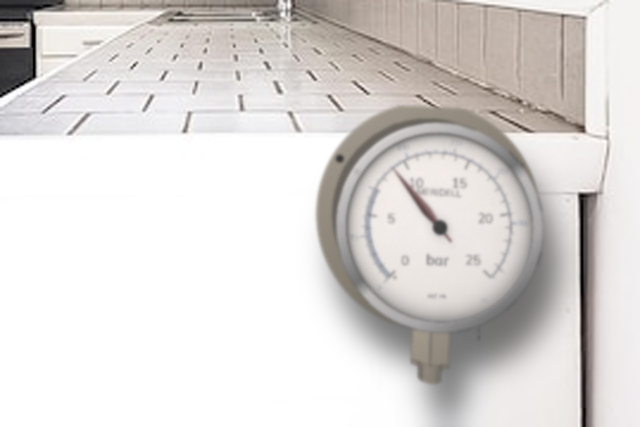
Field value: 9 bar
